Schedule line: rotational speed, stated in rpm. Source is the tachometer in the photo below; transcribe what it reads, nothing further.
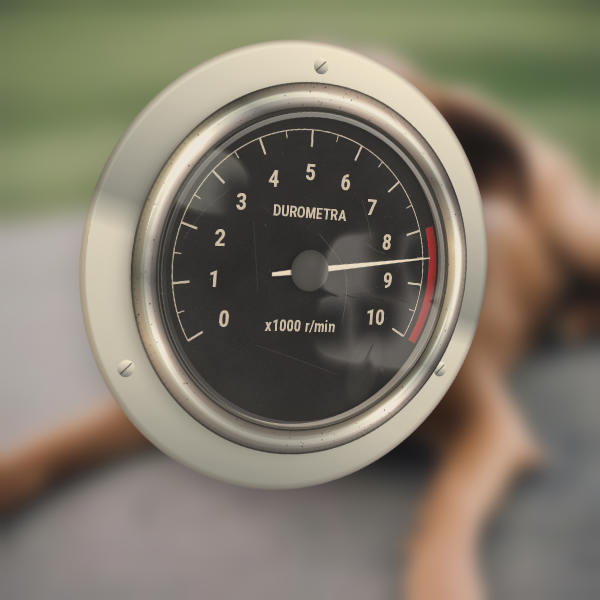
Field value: 8500 rpm
